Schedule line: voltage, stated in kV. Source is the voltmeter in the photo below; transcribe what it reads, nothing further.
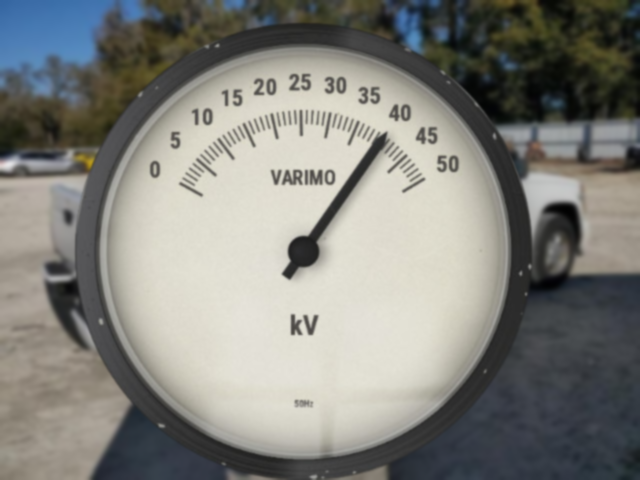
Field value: 40 kV
